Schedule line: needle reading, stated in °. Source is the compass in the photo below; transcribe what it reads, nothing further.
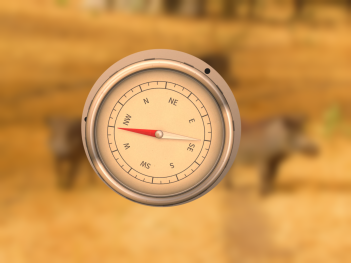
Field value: 300 °
